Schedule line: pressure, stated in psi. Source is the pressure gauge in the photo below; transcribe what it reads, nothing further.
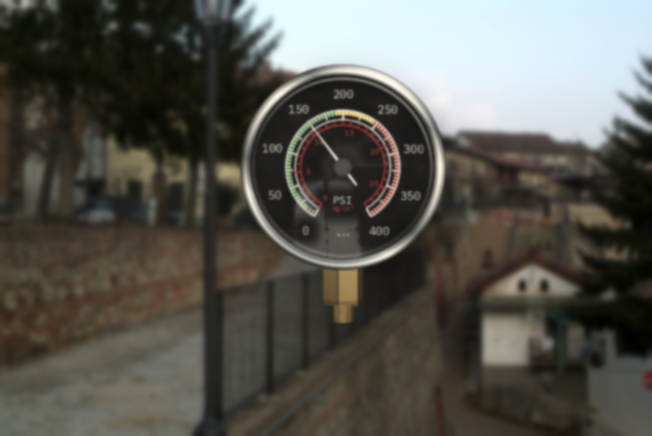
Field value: 150 psi
